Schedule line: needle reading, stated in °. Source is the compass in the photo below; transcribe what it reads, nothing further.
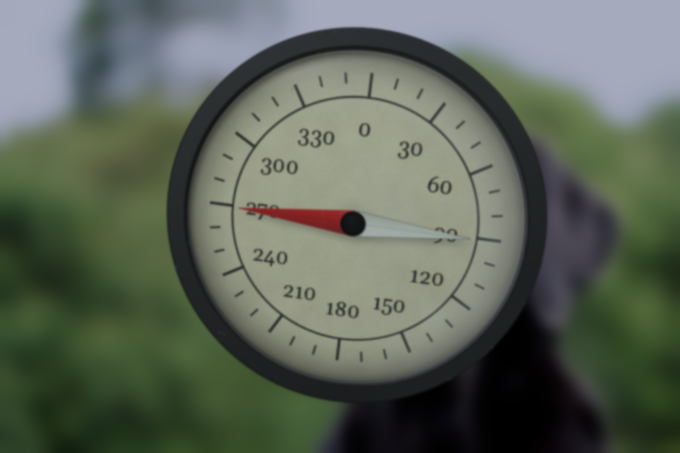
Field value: 270 °
